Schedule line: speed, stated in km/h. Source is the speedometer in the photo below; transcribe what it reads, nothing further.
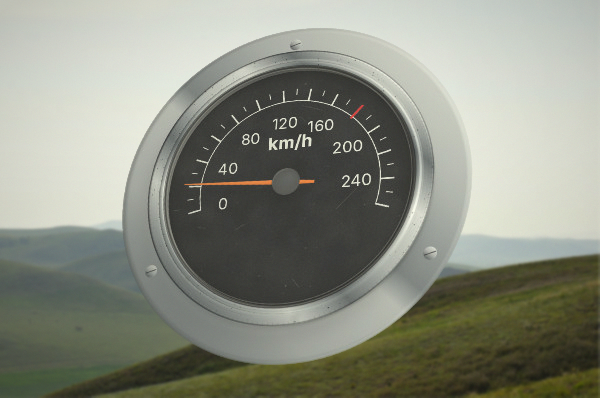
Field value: 20 km/h
